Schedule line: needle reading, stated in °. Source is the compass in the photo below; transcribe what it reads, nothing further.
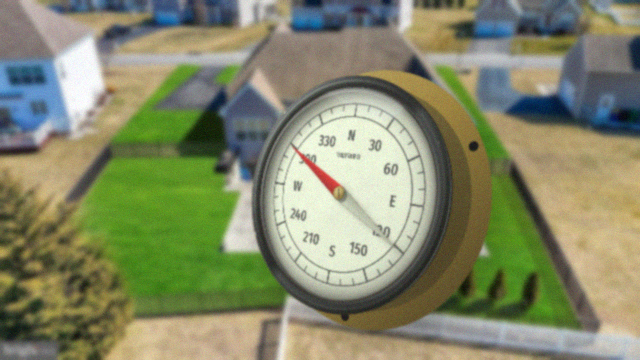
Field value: 300 °
